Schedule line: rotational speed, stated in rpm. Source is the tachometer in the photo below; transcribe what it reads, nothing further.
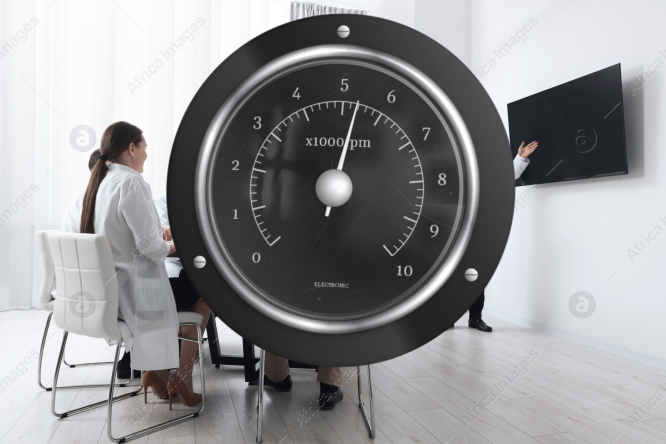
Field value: 5400 rpm
